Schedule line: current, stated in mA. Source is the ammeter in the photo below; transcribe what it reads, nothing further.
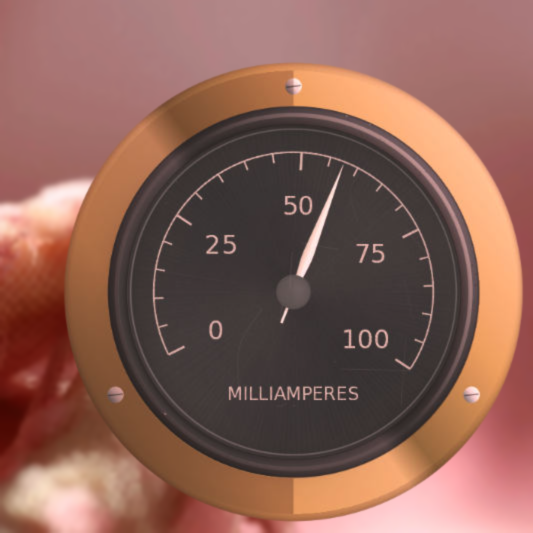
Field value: 57.5 mA
